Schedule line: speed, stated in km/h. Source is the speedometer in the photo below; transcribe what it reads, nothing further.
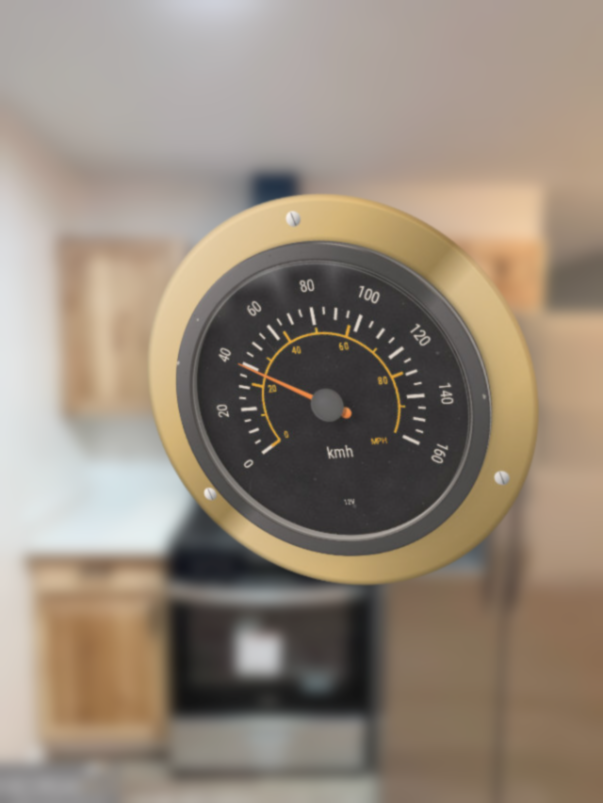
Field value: 40 km/h
